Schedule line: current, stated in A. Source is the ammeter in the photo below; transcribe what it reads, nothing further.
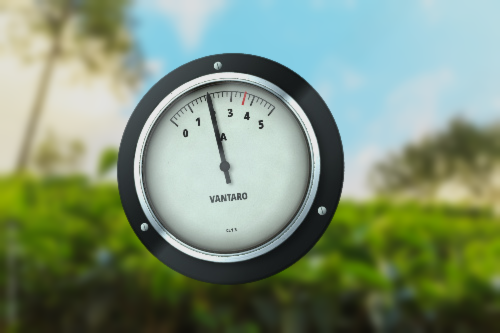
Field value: 2 A
